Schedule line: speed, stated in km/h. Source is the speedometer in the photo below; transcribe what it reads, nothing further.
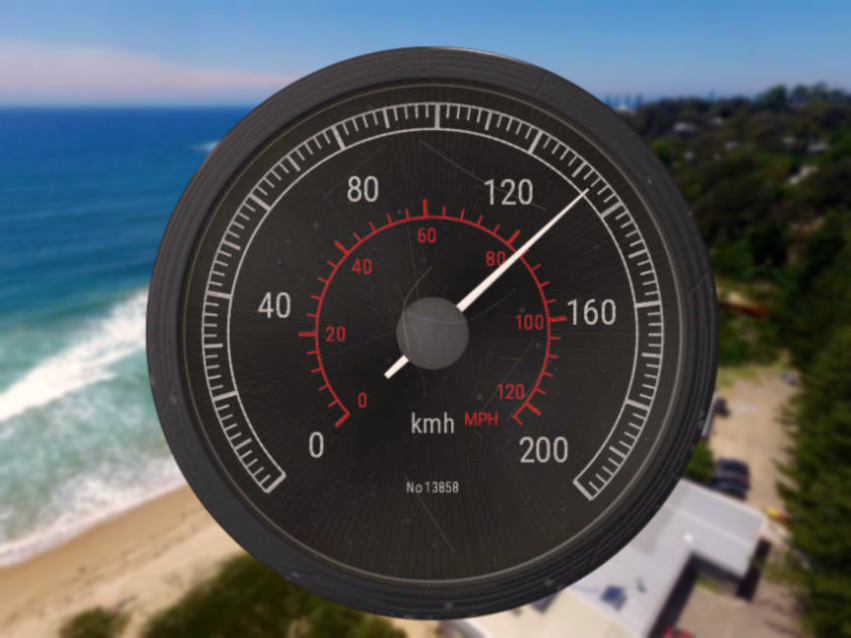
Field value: 134 km/h
